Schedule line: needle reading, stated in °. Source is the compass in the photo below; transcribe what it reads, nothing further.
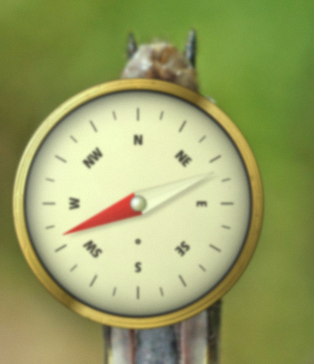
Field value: 247.5 °
